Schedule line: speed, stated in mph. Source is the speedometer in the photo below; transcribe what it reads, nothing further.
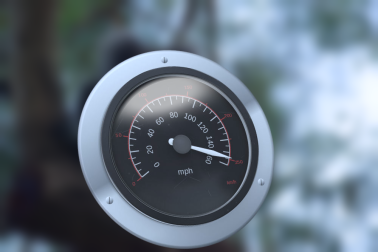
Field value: 155 mph
